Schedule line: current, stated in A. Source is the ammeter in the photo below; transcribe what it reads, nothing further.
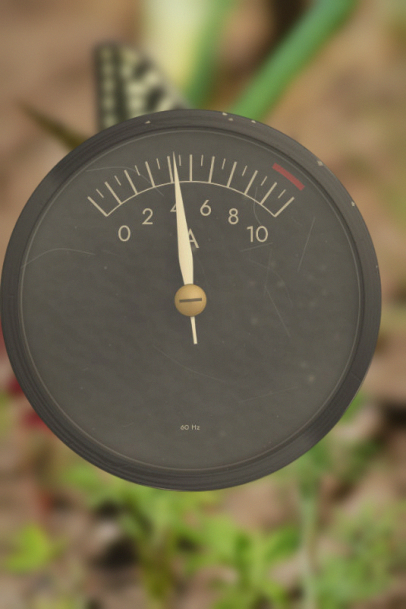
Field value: 4.25 A
